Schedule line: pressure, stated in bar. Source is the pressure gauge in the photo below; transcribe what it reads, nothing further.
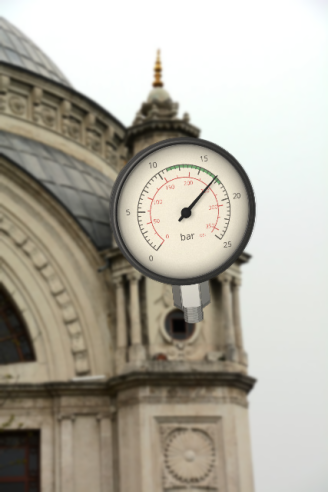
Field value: 17 bar
